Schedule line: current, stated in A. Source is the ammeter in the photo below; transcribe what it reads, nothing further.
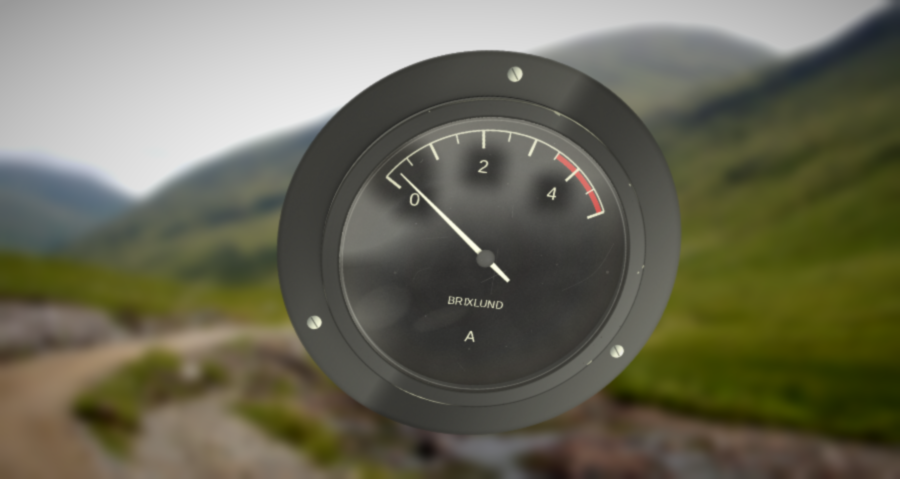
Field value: 0.25 A
